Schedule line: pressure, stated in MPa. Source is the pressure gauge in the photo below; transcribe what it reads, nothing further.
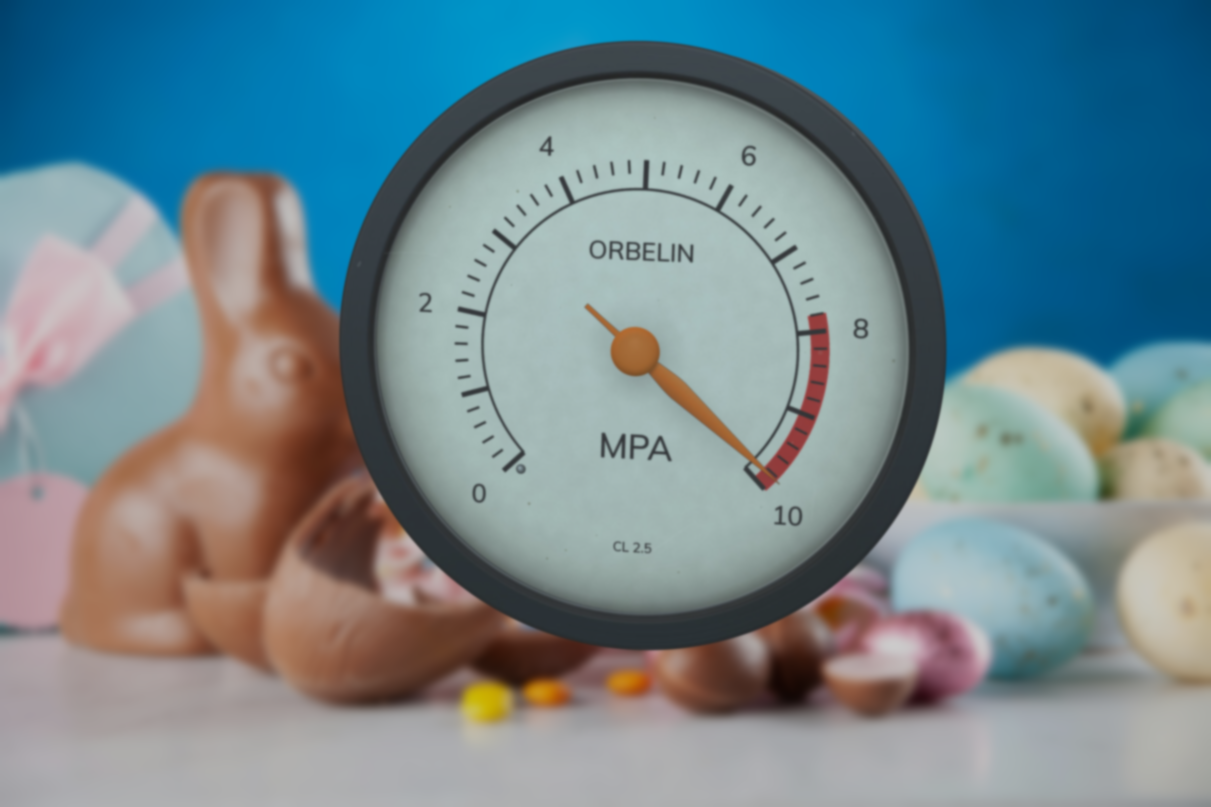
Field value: 9.8 MPa
